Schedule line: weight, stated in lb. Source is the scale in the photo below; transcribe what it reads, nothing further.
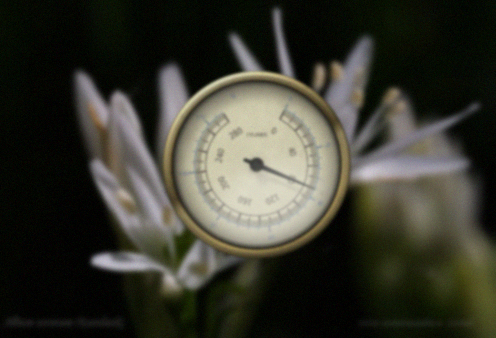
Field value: 80 lb
